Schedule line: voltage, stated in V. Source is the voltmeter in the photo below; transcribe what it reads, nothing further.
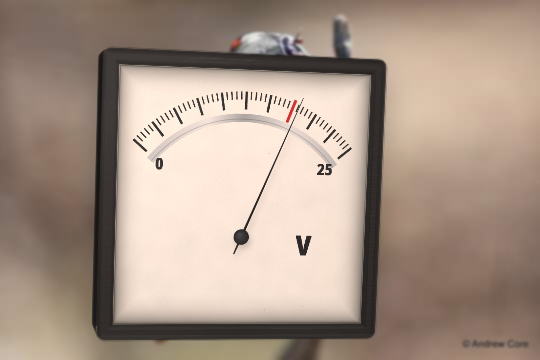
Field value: 18 V
